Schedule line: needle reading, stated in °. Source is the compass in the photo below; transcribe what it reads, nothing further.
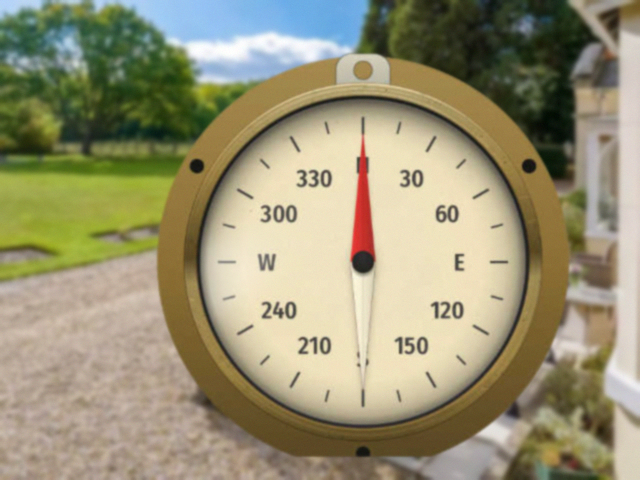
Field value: 0 °
